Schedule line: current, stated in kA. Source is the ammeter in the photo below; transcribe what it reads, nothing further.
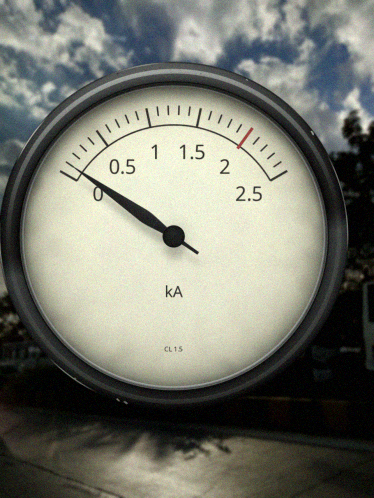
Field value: 0.1 kA
